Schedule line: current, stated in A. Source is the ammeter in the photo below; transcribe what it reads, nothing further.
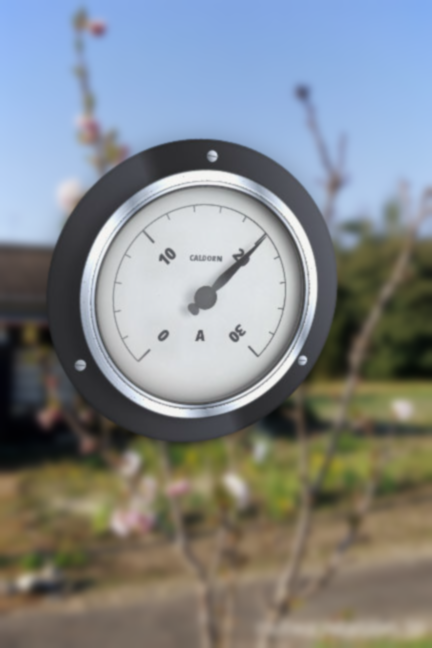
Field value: 20 A
